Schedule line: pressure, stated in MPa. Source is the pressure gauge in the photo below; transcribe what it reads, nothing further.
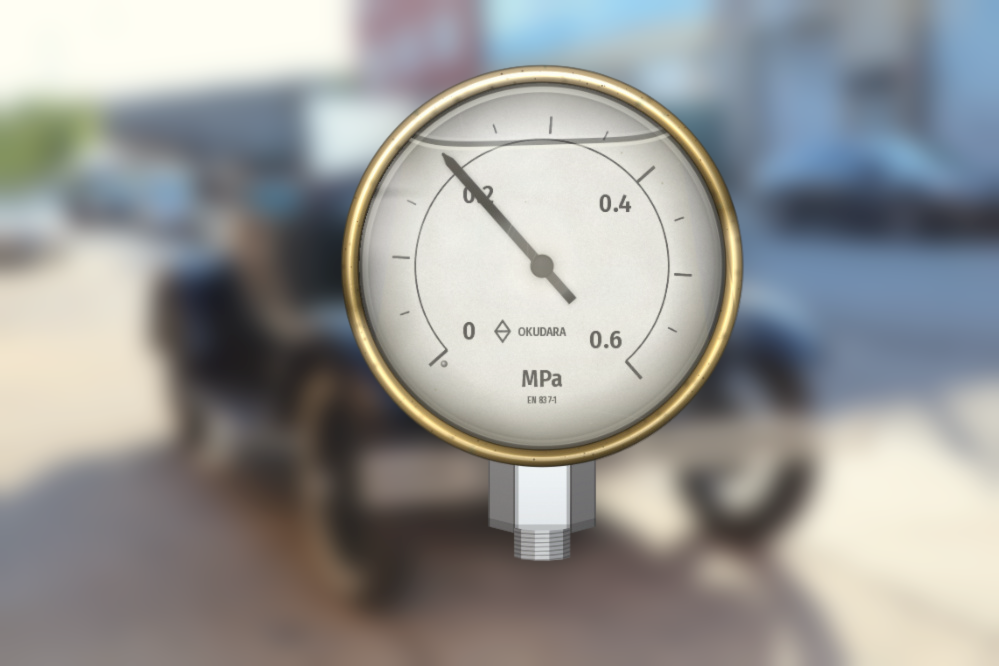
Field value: 0.2 MPa
